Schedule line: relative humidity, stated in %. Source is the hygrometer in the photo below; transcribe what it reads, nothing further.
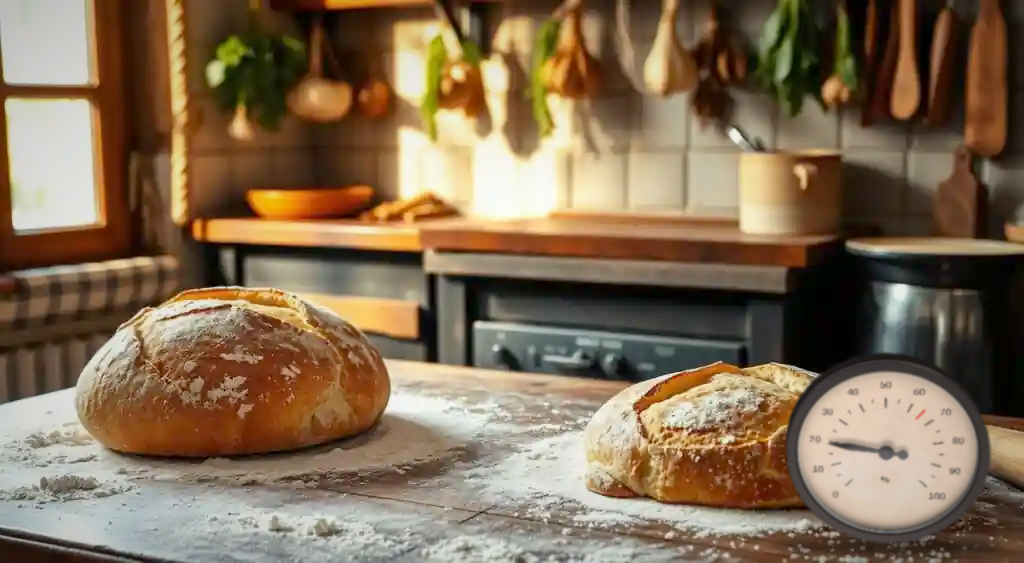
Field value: 20 %
